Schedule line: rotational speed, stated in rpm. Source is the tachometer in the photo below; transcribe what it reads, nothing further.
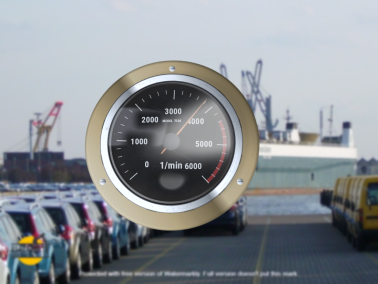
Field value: 3800 rpm
